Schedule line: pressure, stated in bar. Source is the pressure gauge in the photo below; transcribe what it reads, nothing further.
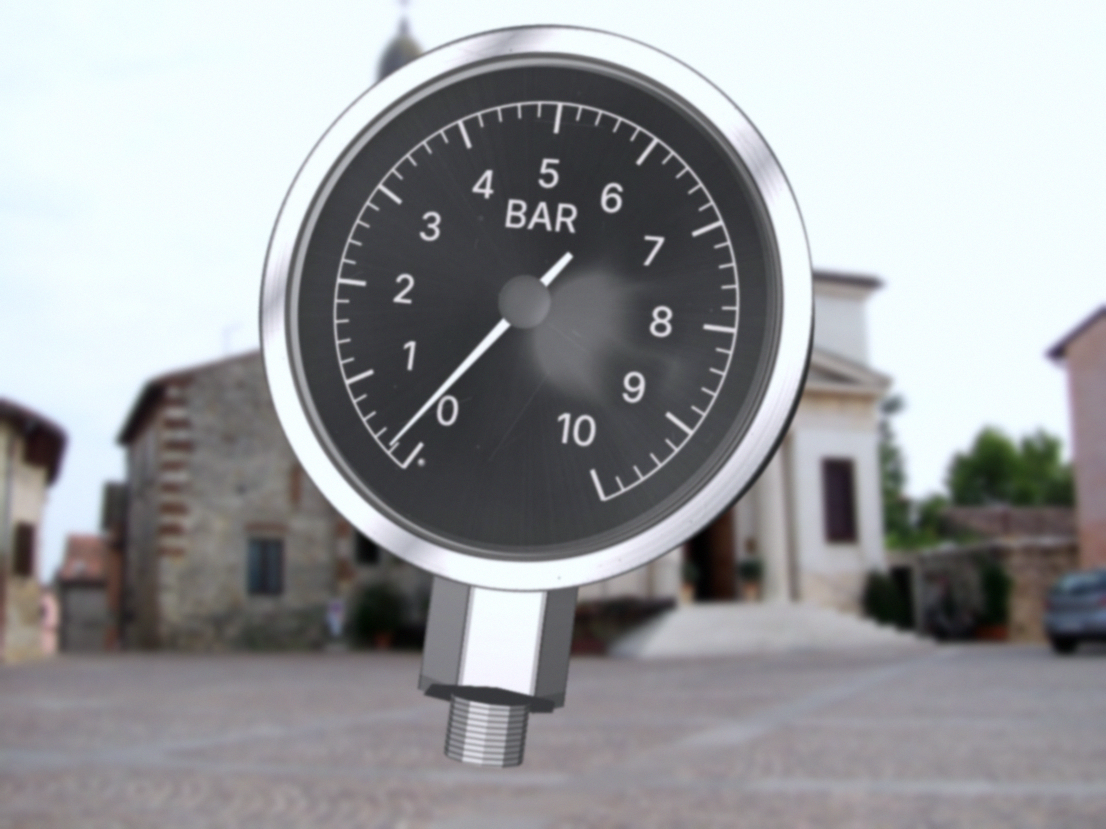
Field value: 0.2 bar
